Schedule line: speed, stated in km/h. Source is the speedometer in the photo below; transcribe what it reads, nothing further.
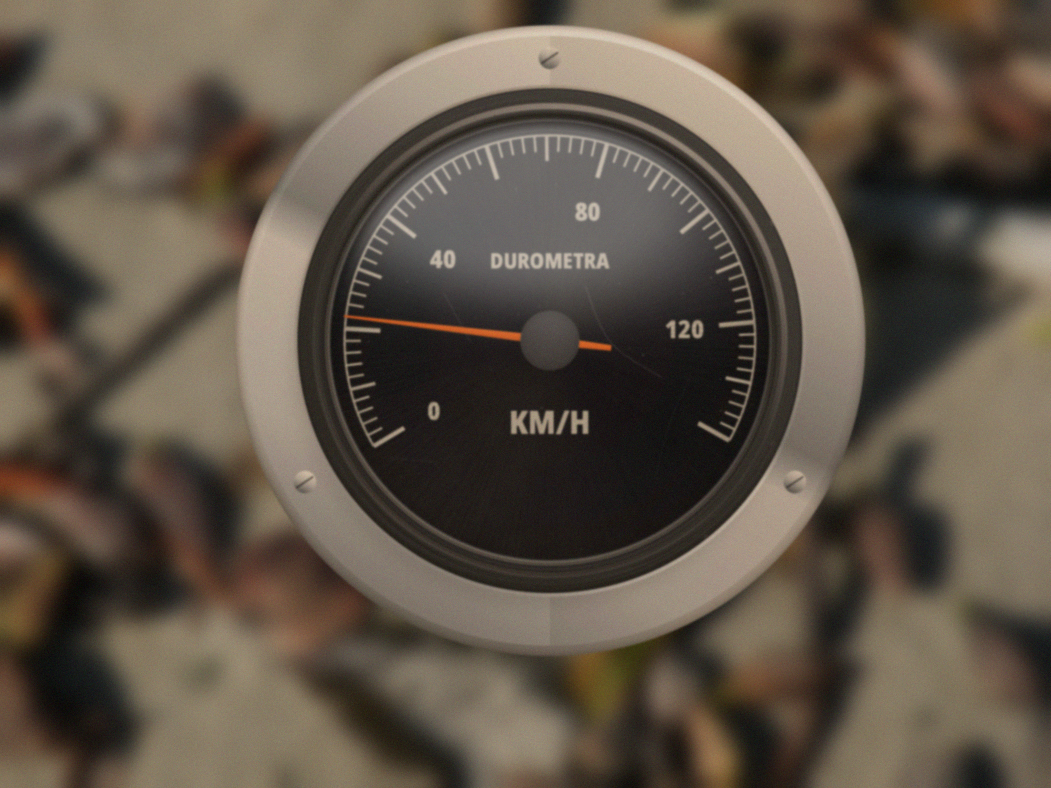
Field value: 22 km/h
